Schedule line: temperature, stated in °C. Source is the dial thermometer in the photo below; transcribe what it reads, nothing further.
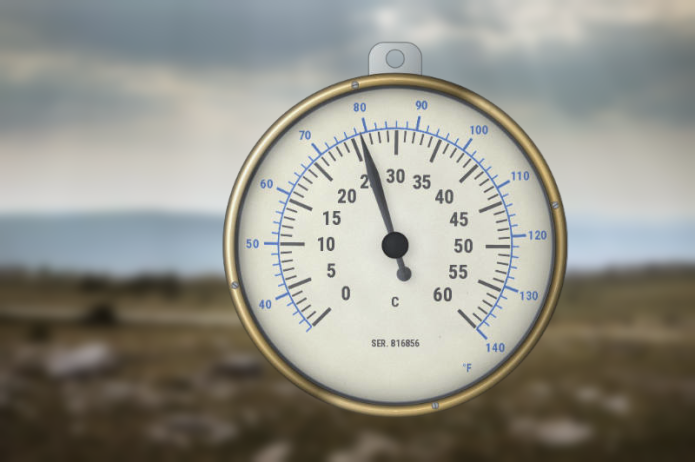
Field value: 26 °C
